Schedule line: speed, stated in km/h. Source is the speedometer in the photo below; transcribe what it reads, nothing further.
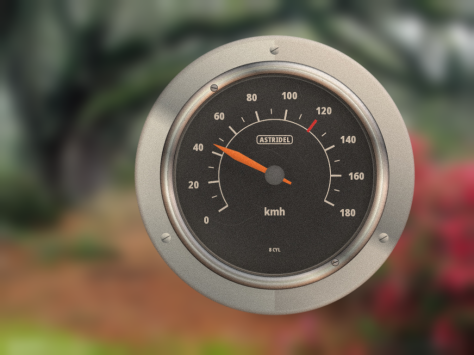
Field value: 45 km/h
